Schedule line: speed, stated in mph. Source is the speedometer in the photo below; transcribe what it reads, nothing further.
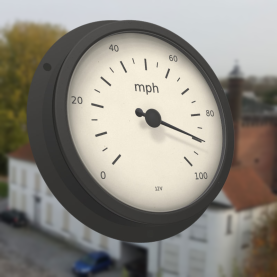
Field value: 90 mph
